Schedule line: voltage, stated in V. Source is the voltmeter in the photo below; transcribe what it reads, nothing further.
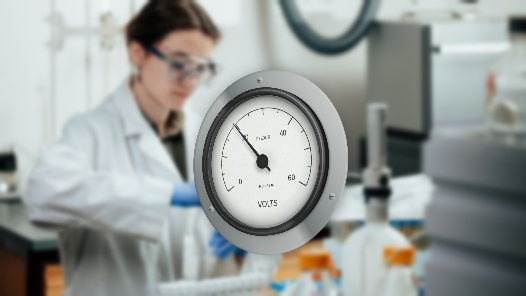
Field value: 20 V
